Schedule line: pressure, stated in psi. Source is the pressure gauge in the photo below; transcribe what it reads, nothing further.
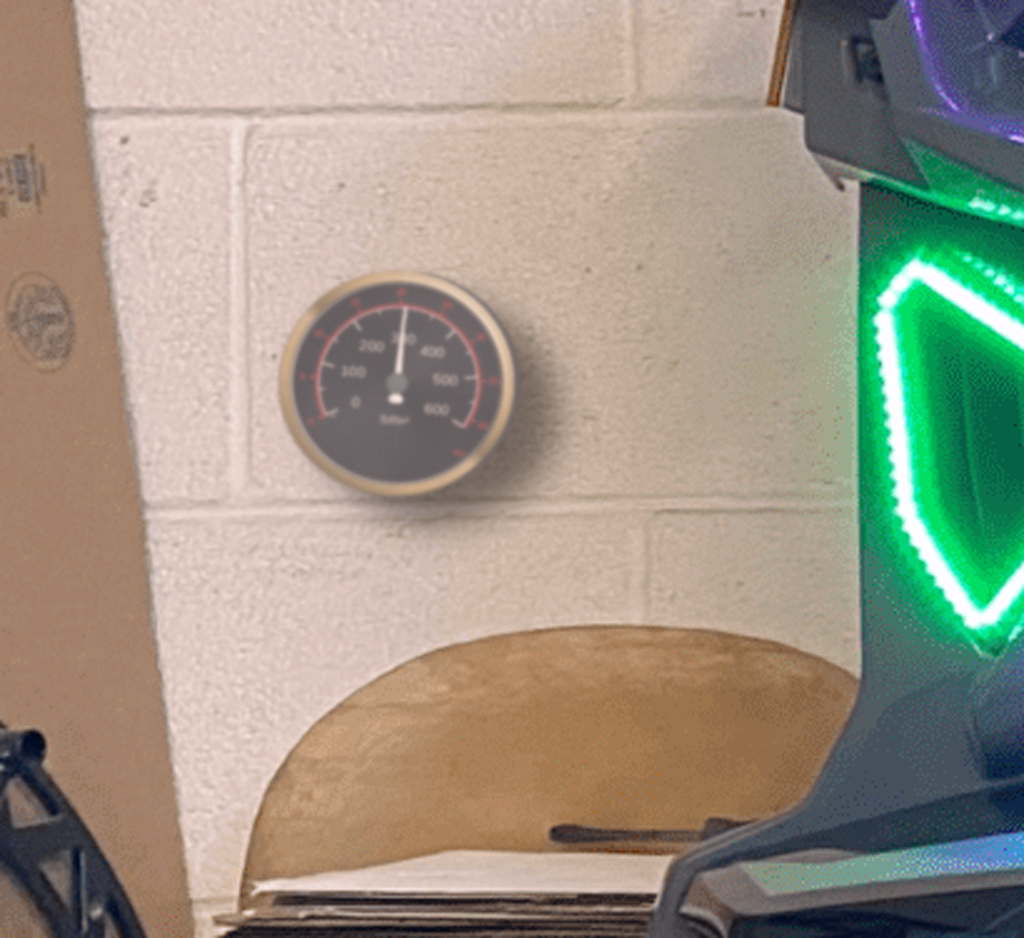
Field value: 300 psi
